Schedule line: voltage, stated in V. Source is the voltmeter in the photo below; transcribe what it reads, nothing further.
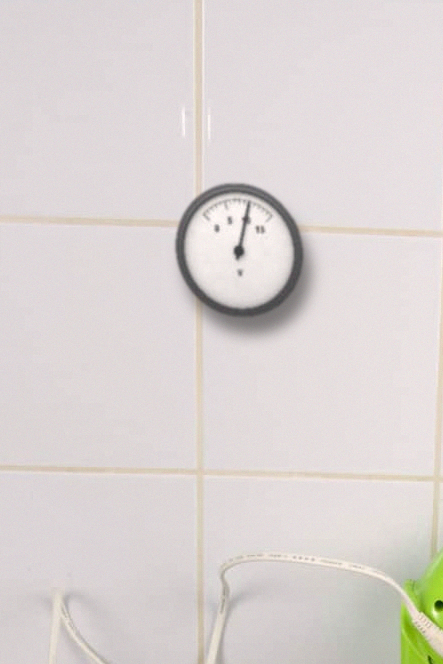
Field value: 10 V
